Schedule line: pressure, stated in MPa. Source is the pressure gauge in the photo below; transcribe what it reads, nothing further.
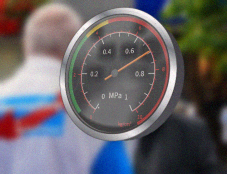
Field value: 0.7 MPa
